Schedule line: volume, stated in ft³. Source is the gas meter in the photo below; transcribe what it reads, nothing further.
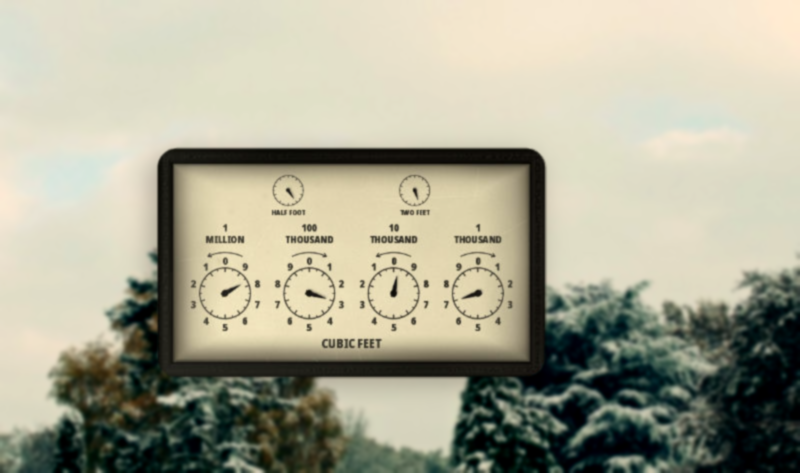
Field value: 829700 ft³
